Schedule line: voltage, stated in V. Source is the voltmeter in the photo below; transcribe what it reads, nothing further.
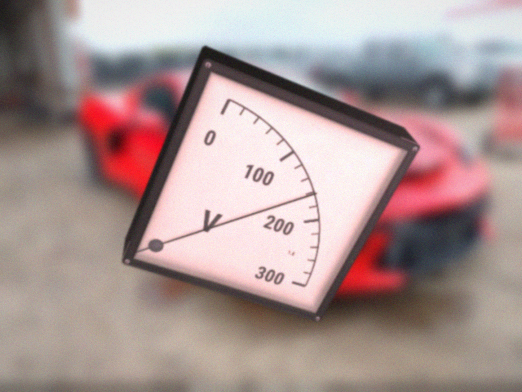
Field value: 160 V
